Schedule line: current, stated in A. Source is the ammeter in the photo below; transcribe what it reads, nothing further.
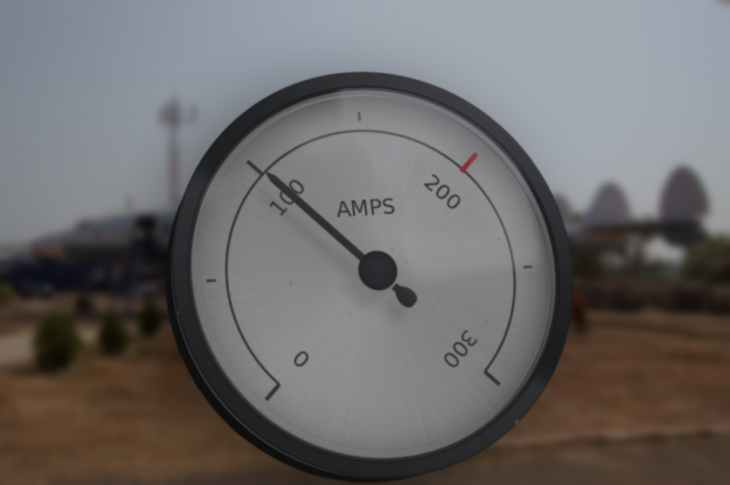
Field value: 100 A
